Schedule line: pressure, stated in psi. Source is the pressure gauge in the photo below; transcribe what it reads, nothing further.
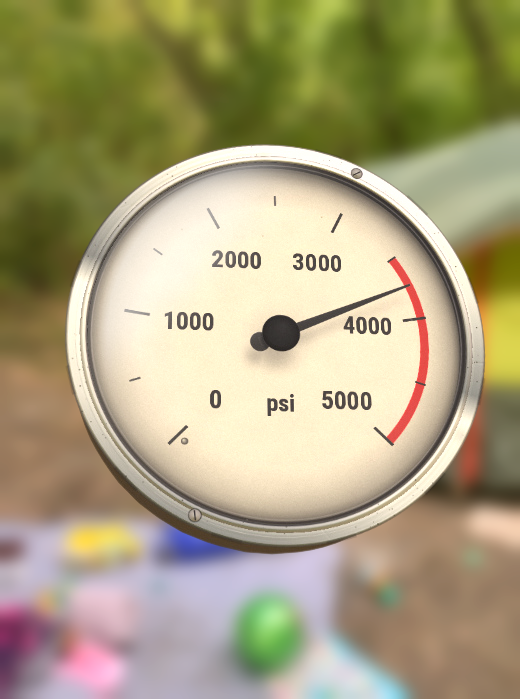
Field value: 3750 psi
